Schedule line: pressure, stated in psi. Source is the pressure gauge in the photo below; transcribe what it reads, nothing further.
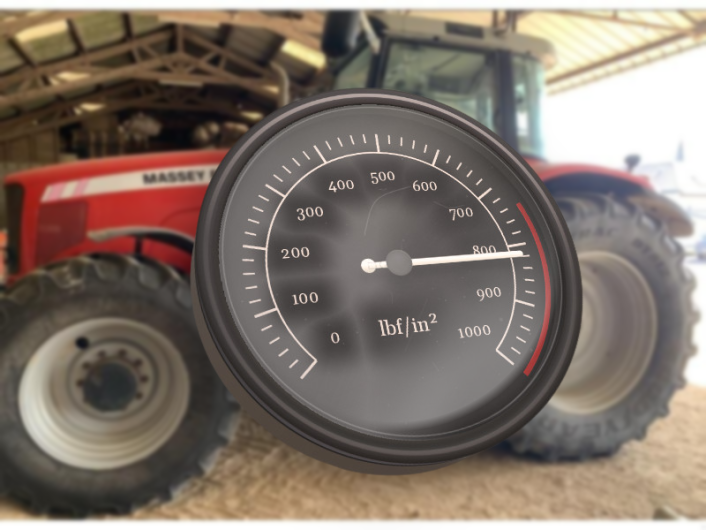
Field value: 820 psi
